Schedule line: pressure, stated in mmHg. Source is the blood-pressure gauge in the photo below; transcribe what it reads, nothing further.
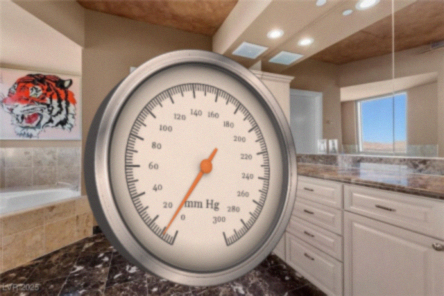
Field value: 10 mmHg
